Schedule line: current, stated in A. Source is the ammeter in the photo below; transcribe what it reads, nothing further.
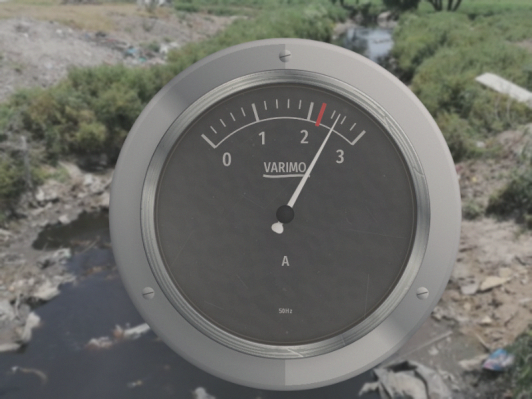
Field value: 2.5 A
